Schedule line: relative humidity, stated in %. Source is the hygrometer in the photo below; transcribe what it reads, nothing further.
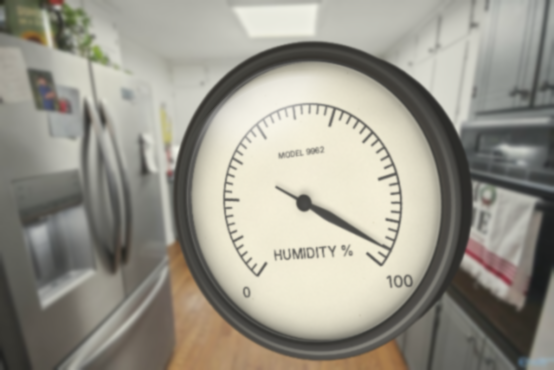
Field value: 96 %
